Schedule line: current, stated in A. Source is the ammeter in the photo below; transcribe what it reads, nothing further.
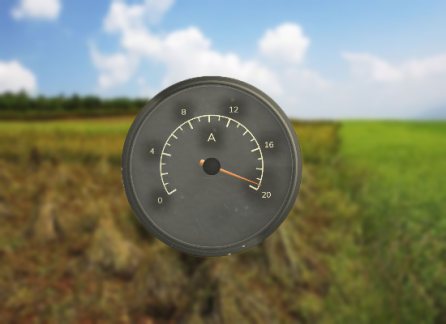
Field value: 19.5 A
